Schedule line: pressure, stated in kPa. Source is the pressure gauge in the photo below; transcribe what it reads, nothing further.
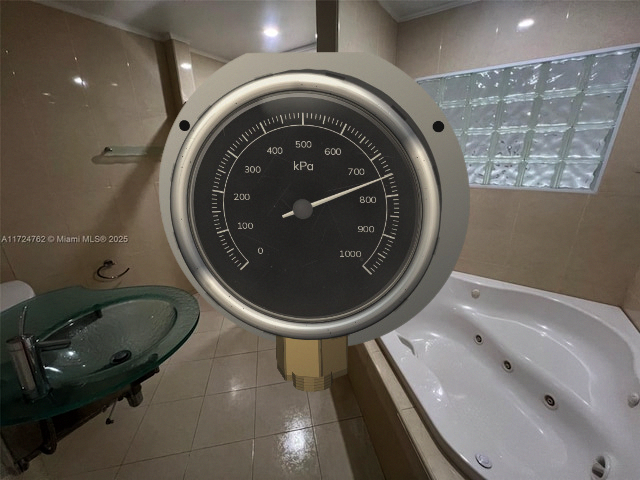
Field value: 750 kPa
